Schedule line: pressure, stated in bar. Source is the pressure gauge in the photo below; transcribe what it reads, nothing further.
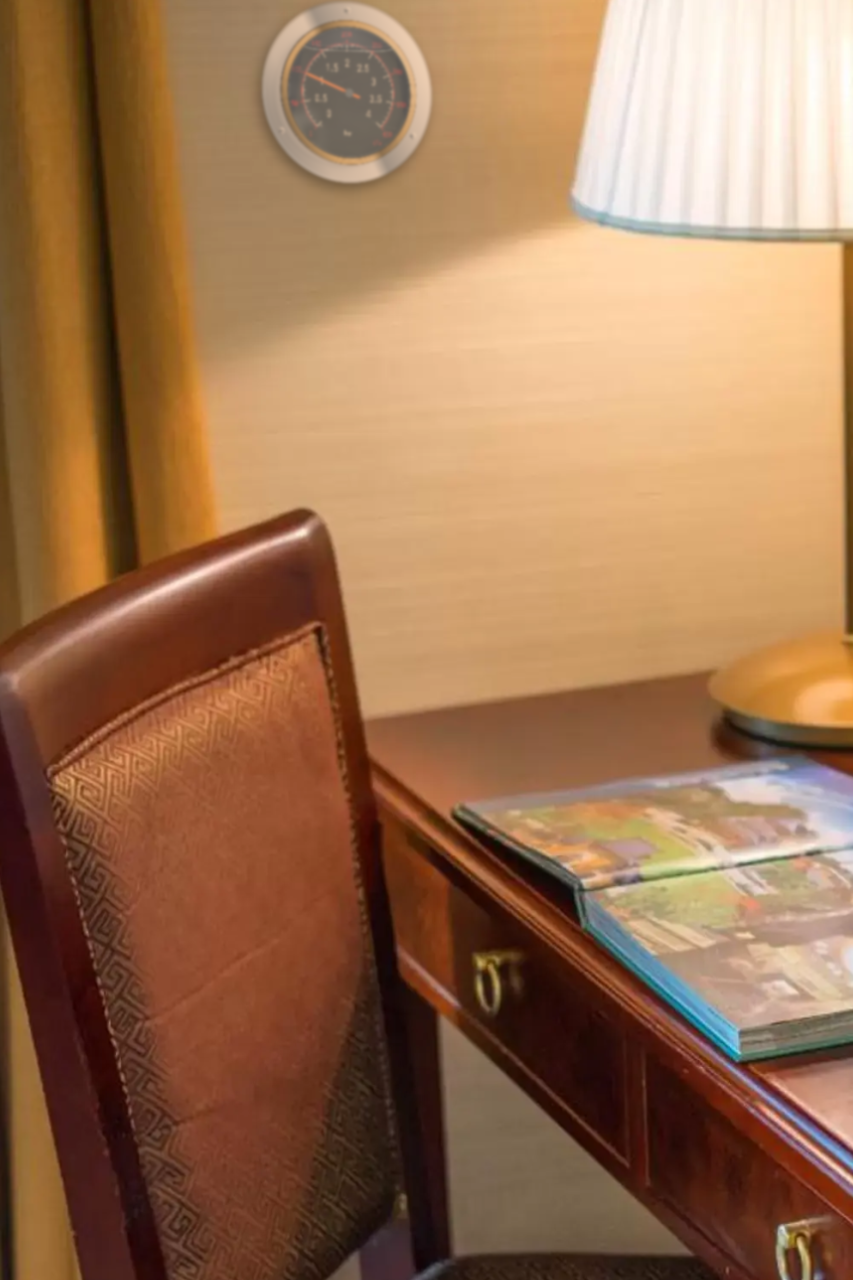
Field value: 1 bar
